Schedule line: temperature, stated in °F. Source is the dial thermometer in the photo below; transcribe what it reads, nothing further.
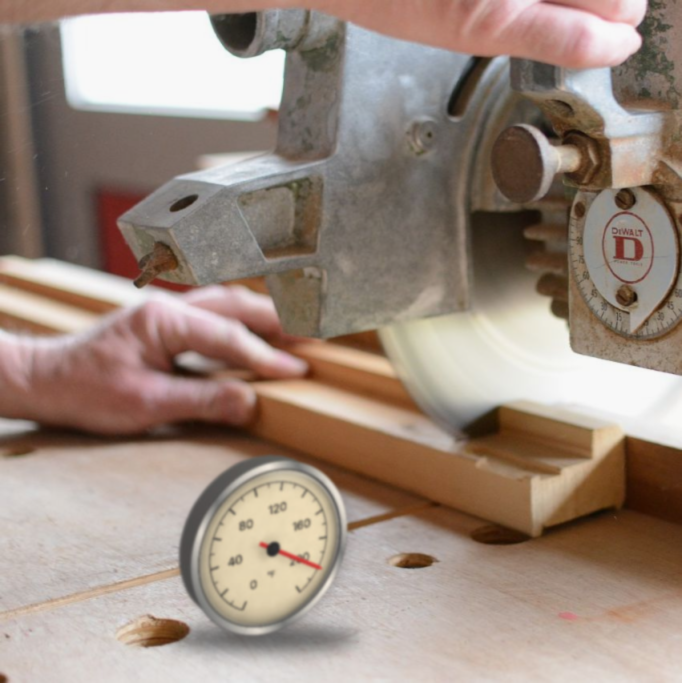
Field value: 200 °F
